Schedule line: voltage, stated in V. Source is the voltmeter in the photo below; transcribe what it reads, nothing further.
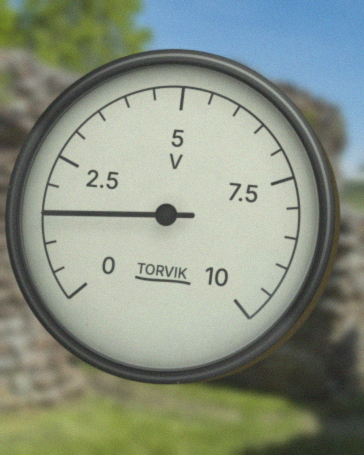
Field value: 1.5 V
